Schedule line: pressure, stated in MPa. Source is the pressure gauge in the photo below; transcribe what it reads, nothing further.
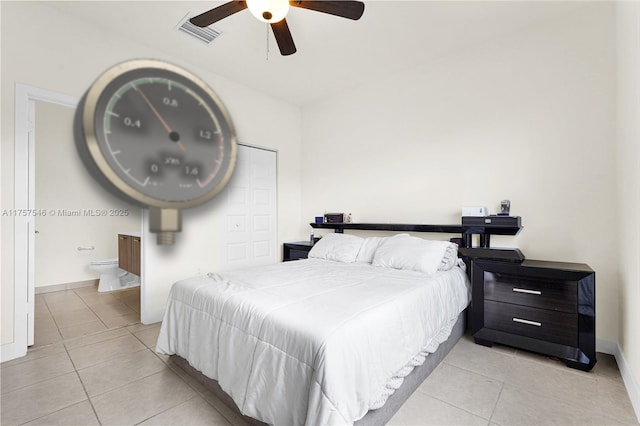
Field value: 0.6 MPa
